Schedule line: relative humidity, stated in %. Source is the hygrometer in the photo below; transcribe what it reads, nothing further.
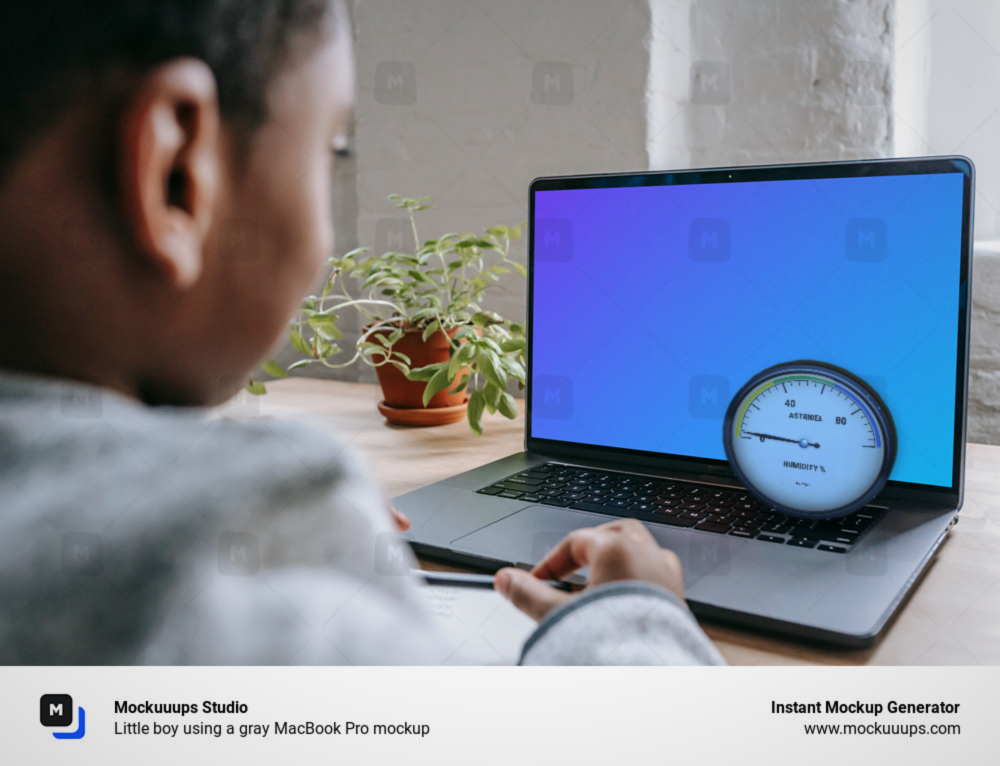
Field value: 4 %
